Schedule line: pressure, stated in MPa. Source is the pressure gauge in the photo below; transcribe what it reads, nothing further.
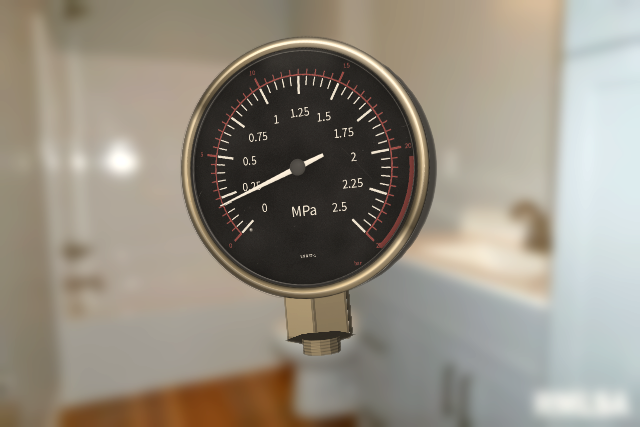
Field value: 0.2 MPa
